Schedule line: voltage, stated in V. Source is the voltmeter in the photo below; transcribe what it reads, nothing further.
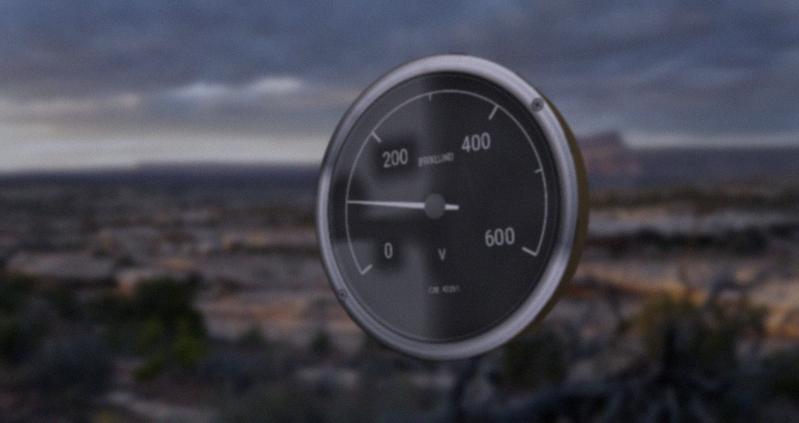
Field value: 100 V
